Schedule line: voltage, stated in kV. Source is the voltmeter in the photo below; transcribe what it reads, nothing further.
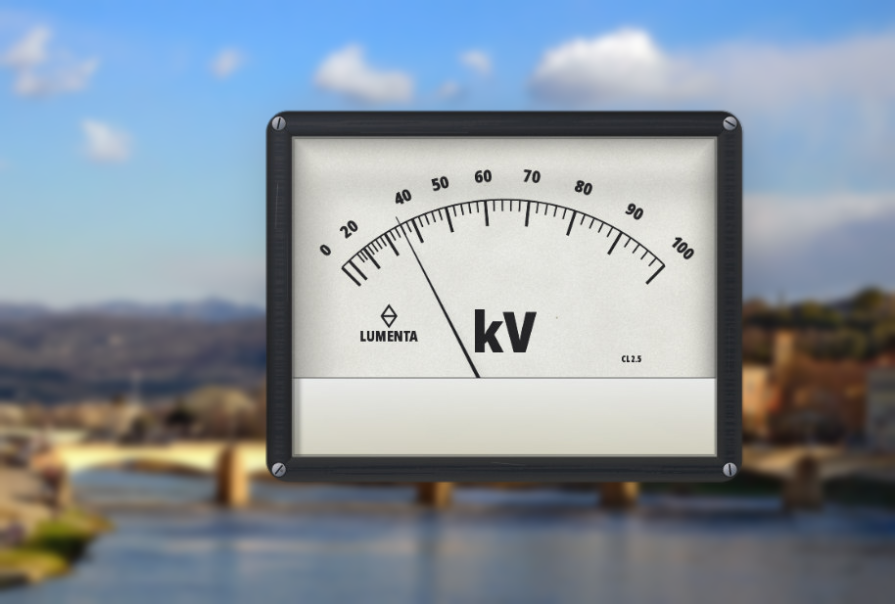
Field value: 36 kV
